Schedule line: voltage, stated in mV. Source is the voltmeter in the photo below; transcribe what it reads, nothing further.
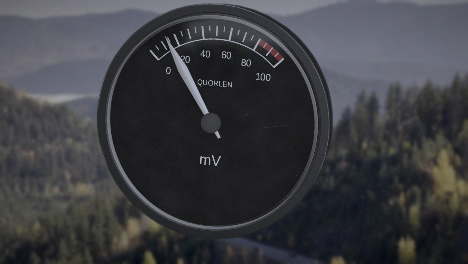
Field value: 15 mV
